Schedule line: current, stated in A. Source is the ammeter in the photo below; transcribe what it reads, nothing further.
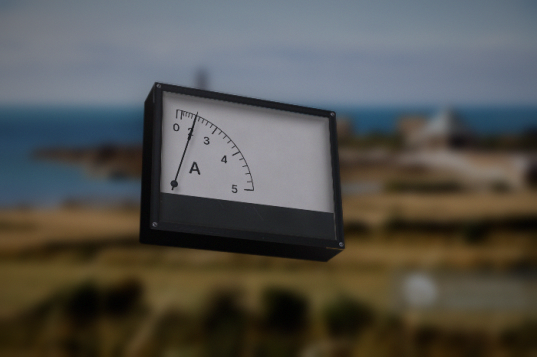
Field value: 2 A
